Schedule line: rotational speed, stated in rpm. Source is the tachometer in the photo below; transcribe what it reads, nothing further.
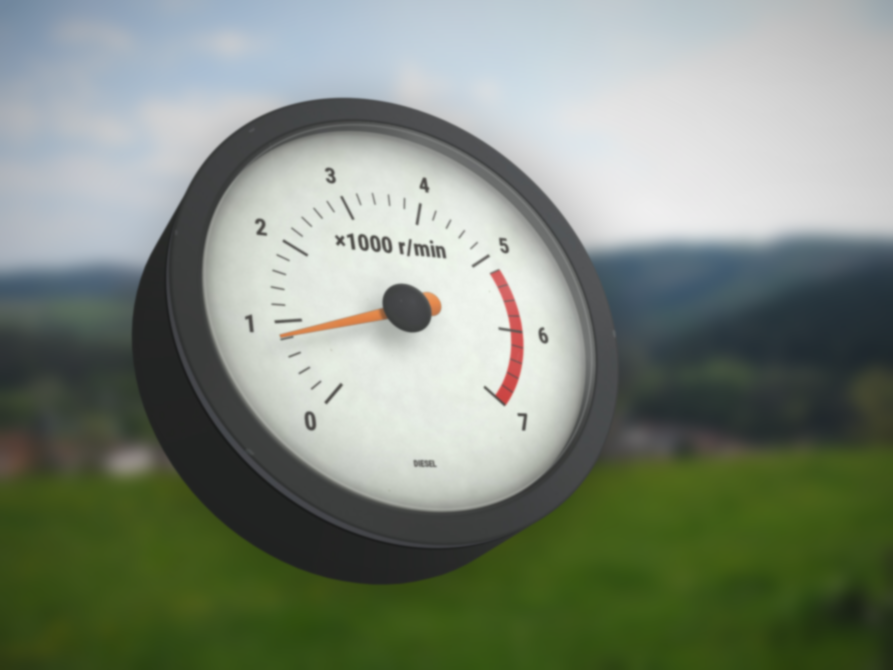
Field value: 800 rpm
